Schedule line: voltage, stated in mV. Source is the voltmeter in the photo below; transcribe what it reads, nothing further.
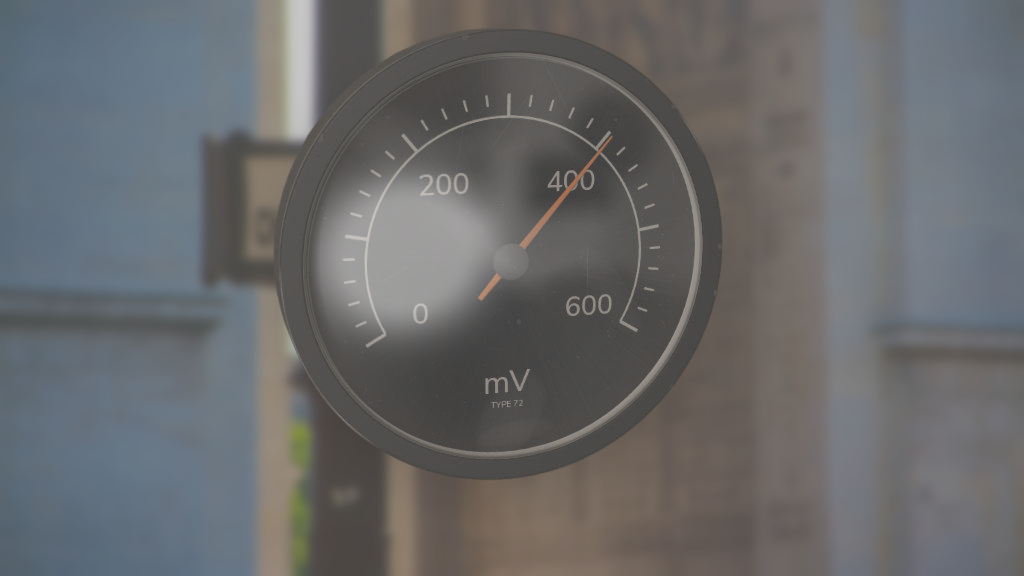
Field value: 400 mV
